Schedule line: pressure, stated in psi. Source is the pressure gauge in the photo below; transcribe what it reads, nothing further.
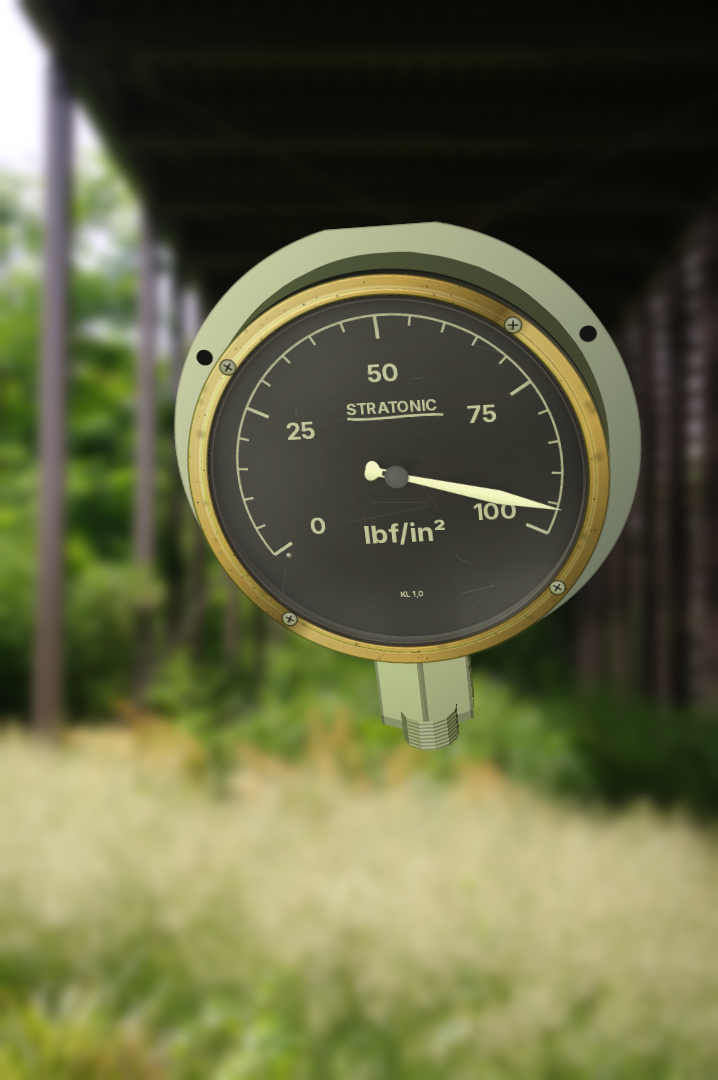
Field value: 95 psi
